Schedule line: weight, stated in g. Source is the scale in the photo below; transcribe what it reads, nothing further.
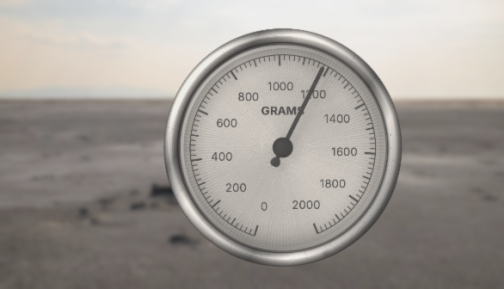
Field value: 1180 g
